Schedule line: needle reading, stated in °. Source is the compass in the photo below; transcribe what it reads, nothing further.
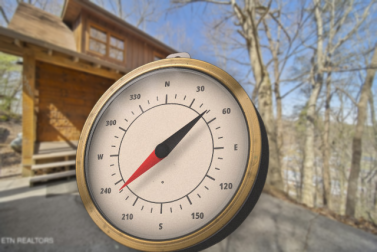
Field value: 230 °
